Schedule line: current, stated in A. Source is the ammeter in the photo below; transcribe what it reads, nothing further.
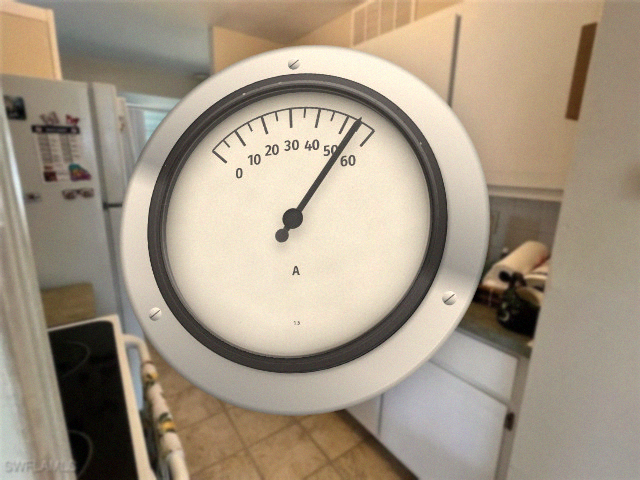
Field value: 55 A
